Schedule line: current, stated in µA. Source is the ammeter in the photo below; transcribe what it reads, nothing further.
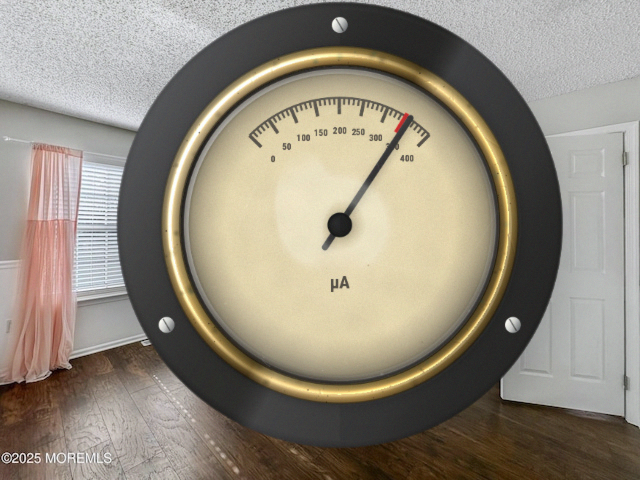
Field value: 350 µA
